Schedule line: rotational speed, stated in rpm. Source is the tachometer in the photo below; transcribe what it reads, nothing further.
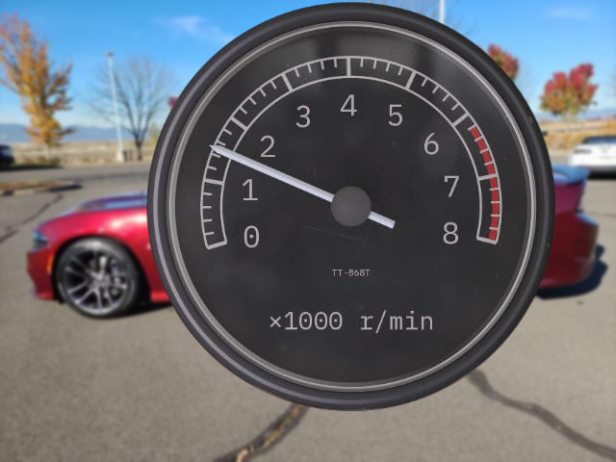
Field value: 1500 rpm
